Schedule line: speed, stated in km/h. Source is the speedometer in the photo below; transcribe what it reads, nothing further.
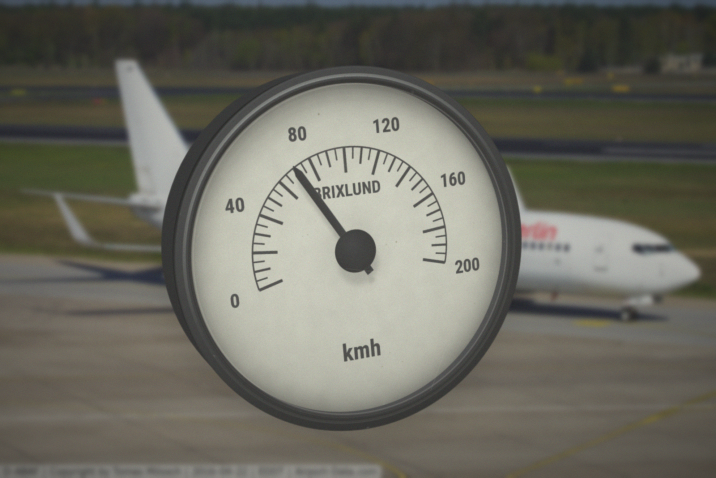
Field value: 70 km/h
